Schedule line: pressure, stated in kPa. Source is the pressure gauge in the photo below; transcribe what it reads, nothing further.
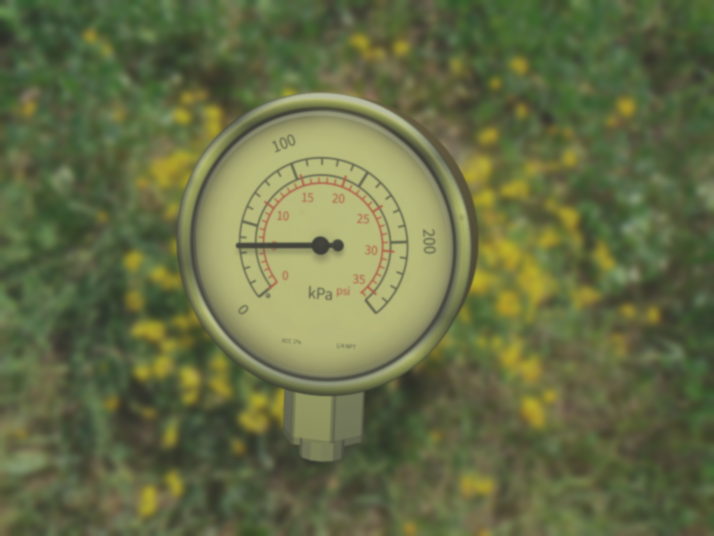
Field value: 35 kPa
